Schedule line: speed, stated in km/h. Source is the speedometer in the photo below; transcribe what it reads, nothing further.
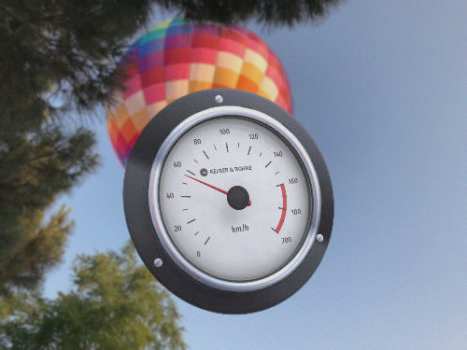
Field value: 55 km/h
